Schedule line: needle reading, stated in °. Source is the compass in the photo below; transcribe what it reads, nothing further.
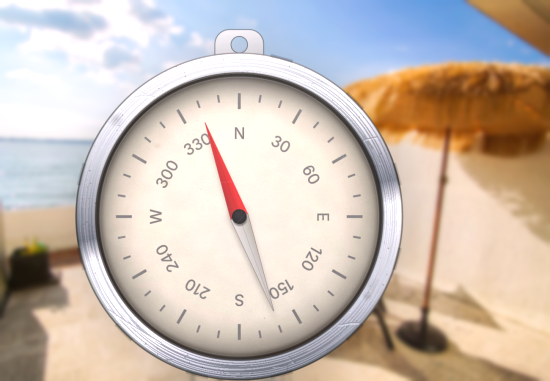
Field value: 340 °
